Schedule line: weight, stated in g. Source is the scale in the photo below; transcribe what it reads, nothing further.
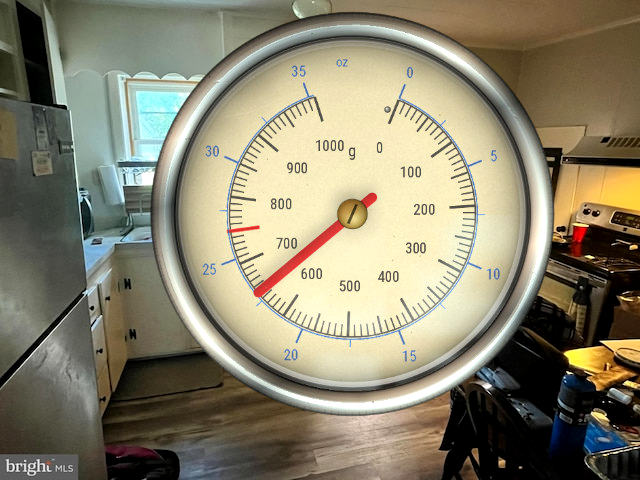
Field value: 650 g
